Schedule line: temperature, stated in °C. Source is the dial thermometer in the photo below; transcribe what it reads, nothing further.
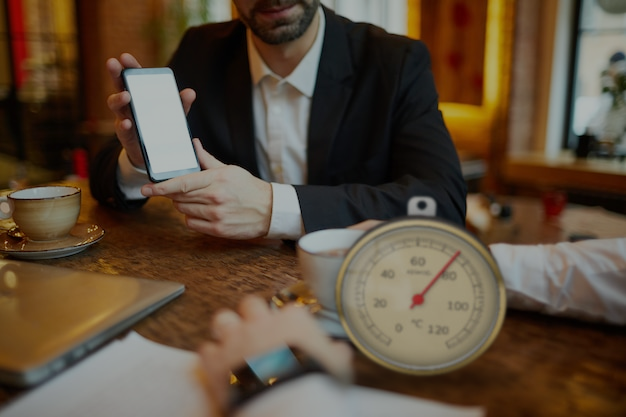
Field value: 75 °C
